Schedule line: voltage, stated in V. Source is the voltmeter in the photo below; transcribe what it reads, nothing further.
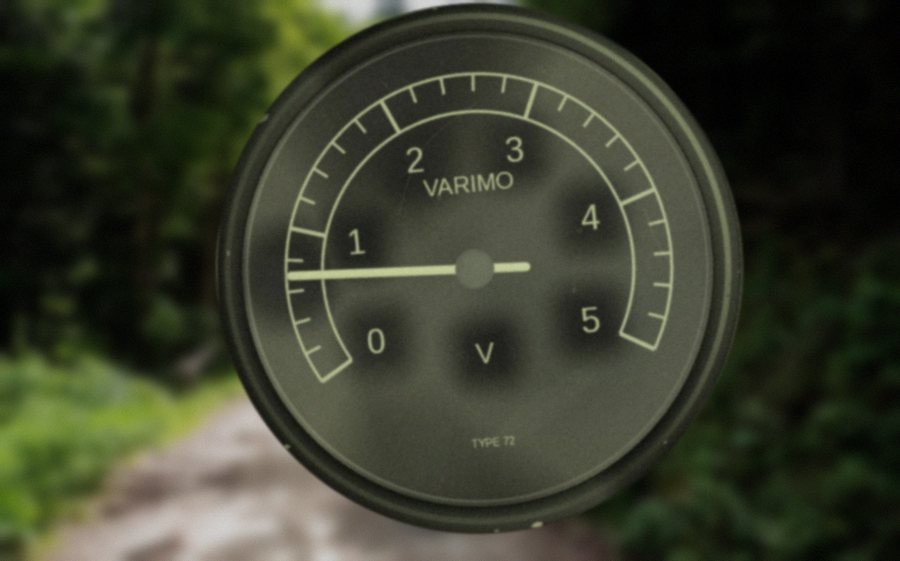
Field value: 0.7 V
